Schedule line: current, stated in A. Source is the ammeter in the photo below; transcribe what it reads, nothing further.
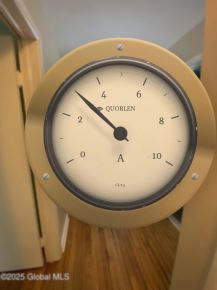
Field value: 3 A
